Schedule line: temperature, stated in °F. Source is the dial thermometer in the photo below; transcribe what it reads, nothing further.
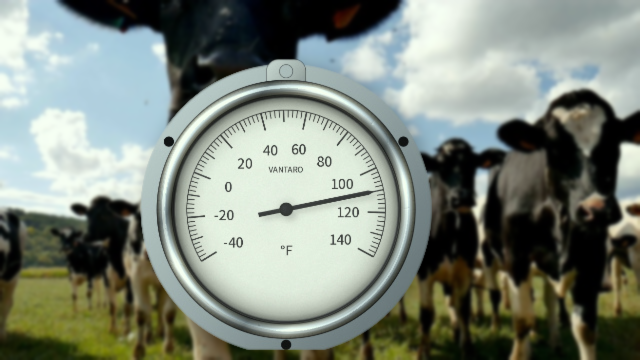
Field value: 110 °F
